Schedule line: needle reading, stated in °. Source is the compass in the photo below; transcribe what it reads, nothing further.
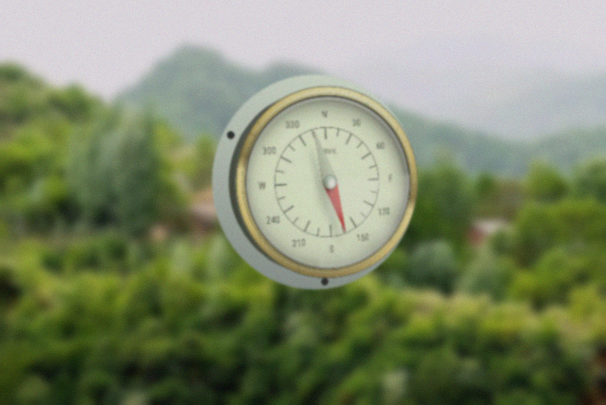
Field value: 165 °
